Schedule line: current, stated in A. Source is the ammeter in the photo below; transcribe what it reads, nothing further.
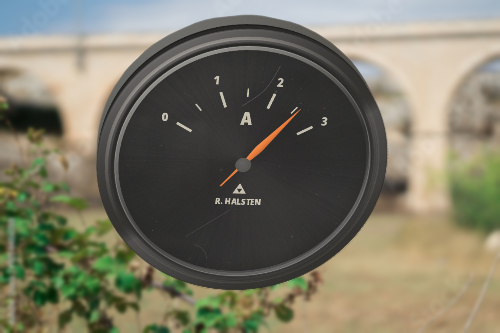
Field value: 2.5 A
